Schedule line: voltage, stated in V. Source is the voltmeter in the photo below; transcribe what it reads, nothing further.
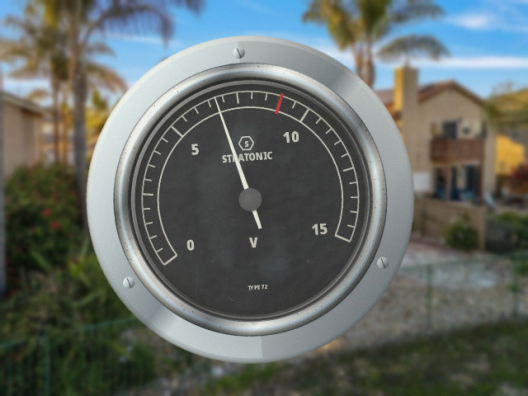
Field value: 6.75 V
